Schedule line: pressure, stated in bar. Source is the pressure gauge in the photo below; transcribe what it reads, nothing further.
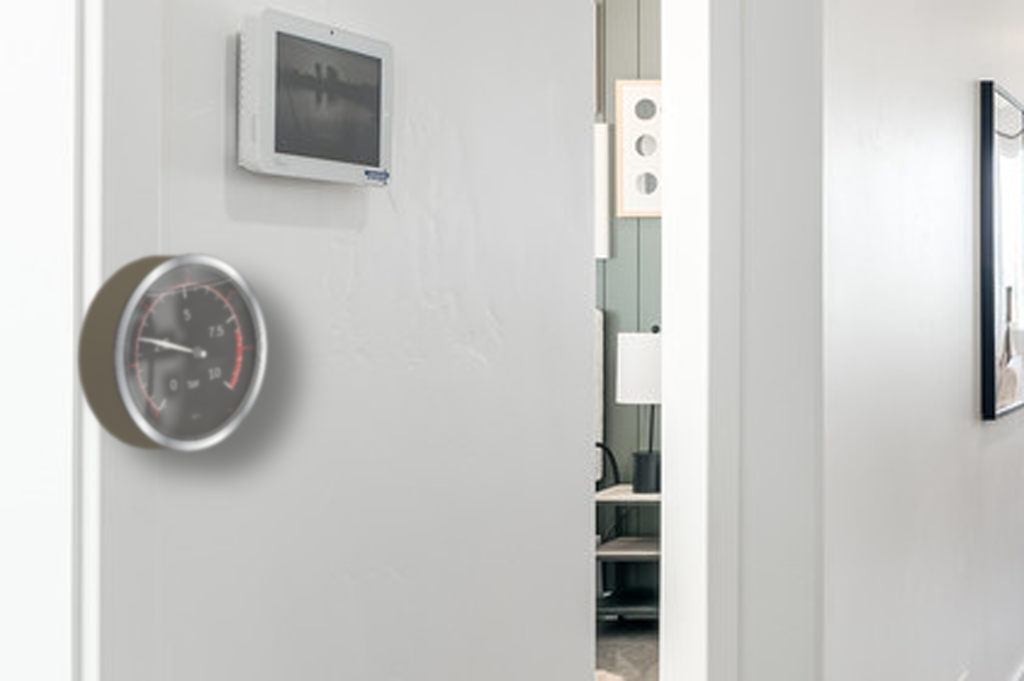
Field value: 2.5 bar
